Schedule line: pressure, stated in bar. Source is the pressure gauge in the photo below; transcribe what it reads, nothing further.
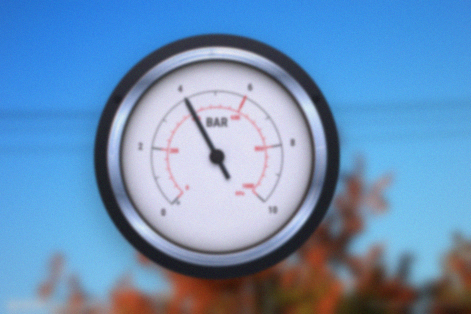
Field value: 4 bar
